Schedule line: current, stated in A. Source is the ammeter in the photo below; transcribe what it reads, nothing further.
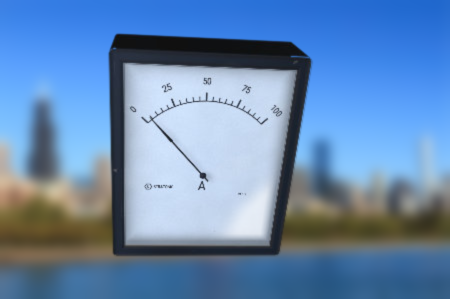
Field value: 5 A
